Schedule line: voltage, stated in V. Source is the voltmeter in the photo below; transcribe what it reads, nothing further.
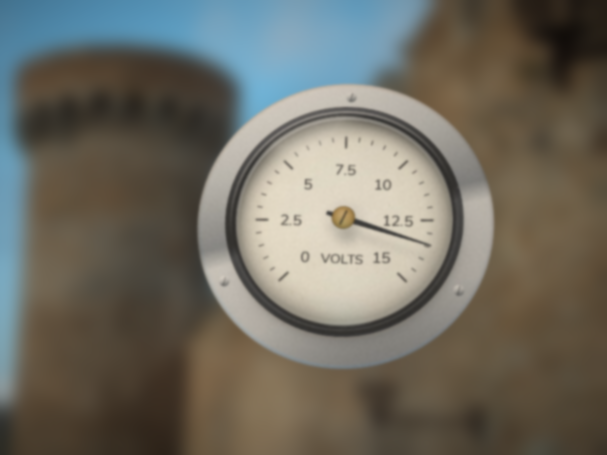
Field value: 13.5 V
